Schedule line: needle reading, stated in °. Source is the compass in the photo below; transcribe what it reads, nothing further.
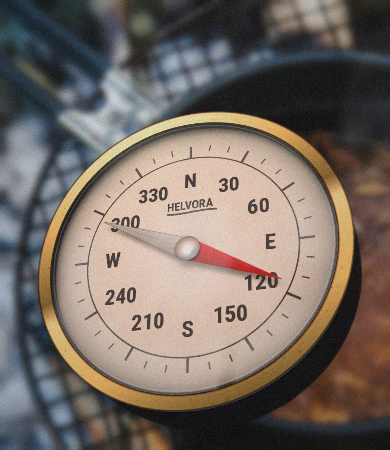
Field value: 115 °
